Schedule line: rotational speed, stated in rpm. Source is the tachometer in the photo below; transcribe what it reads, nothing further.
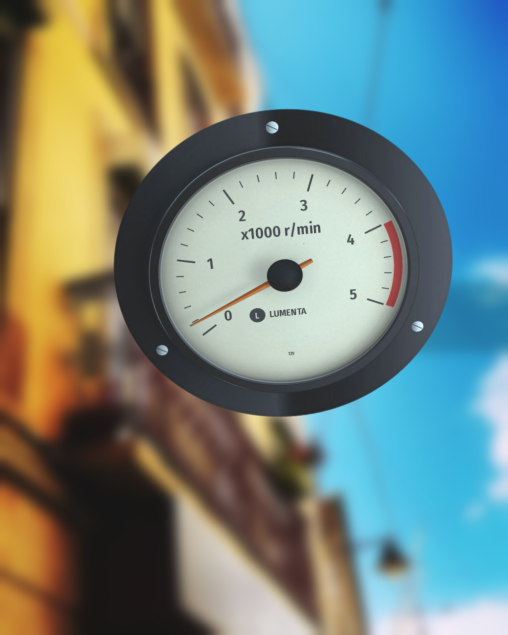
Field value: 200 rpm
